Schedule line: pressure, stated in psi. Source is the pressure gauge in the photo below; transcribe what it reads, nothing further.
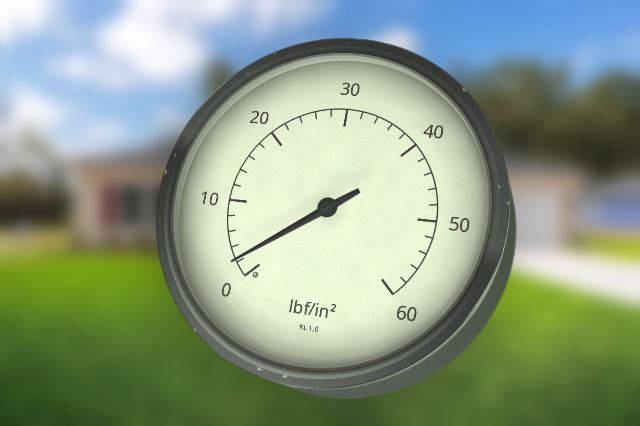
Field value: 2 psi
